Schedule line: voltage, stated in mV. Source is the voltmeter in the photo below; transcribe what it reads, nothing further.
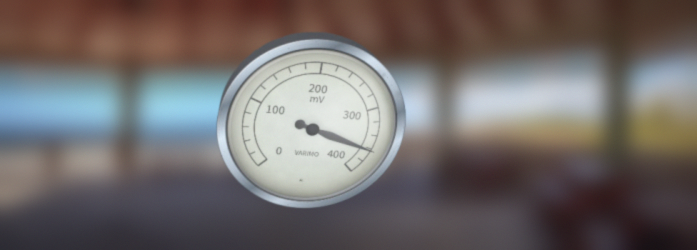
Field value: 360 mV
